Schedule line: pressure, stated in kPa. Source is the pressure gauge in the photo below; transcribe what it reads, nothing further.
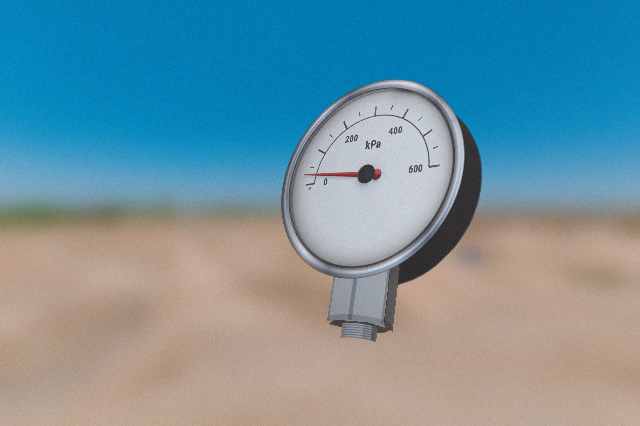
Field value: 25 kPa
